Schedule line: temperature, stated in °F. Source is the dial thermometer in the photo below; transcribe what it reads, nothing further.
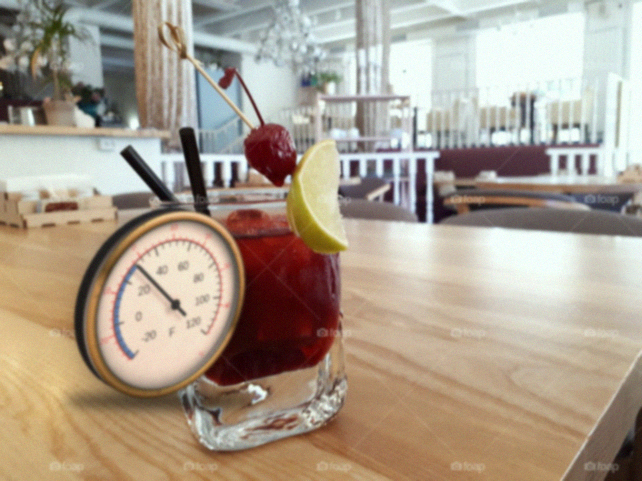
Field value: 28 °F
